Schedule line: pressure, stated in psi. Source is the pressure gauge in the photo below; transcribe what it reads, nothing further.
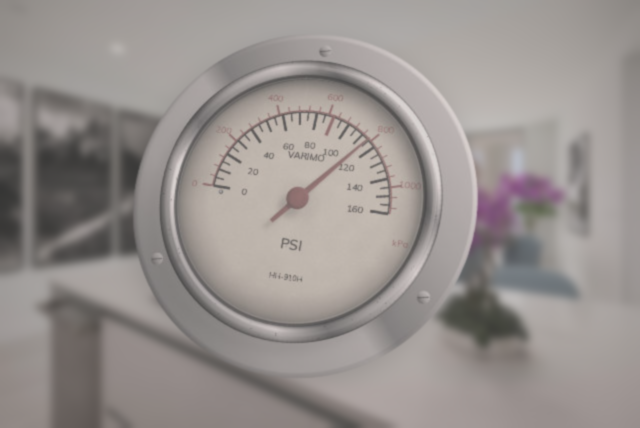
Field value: 115 psi
